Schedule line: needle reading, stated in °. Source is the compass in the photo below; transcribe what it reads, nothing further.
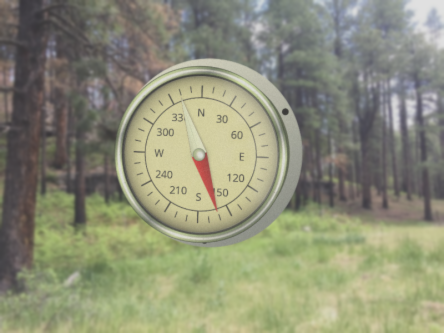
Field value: 160 °
